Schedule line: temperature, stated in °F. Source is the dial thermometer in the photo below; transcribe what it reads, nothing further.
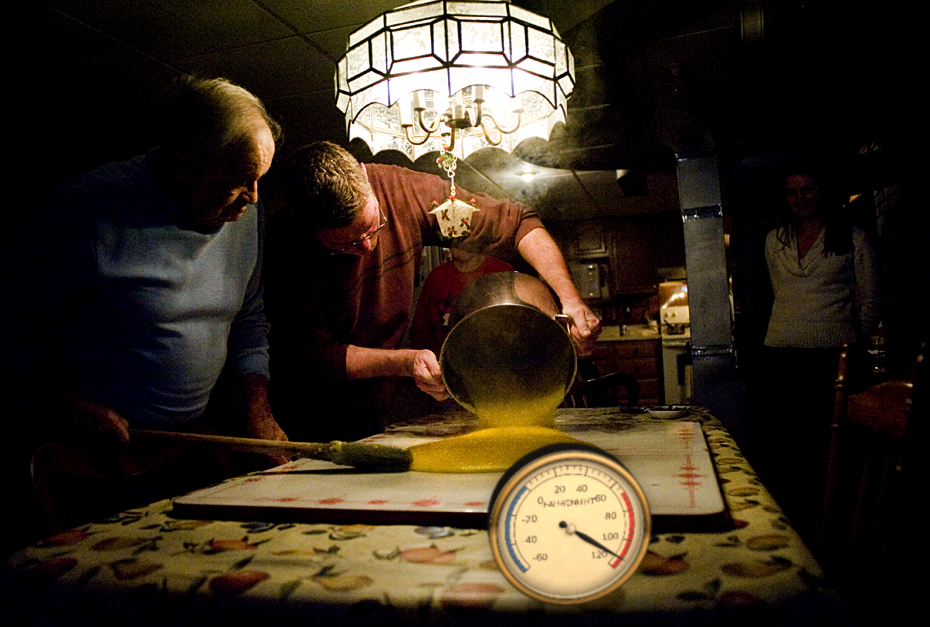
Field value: 112 °F
